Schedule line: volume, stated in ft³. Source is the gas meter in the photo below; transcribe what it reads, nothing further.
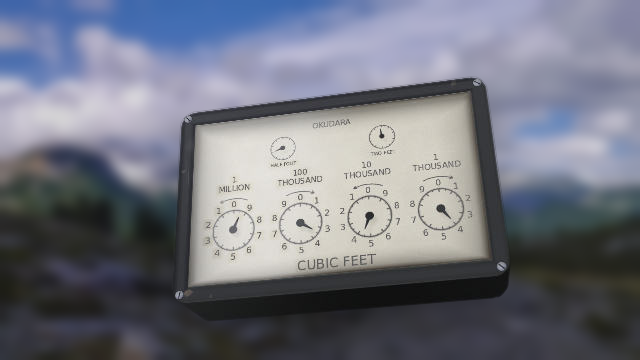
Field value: 934400 ft³
